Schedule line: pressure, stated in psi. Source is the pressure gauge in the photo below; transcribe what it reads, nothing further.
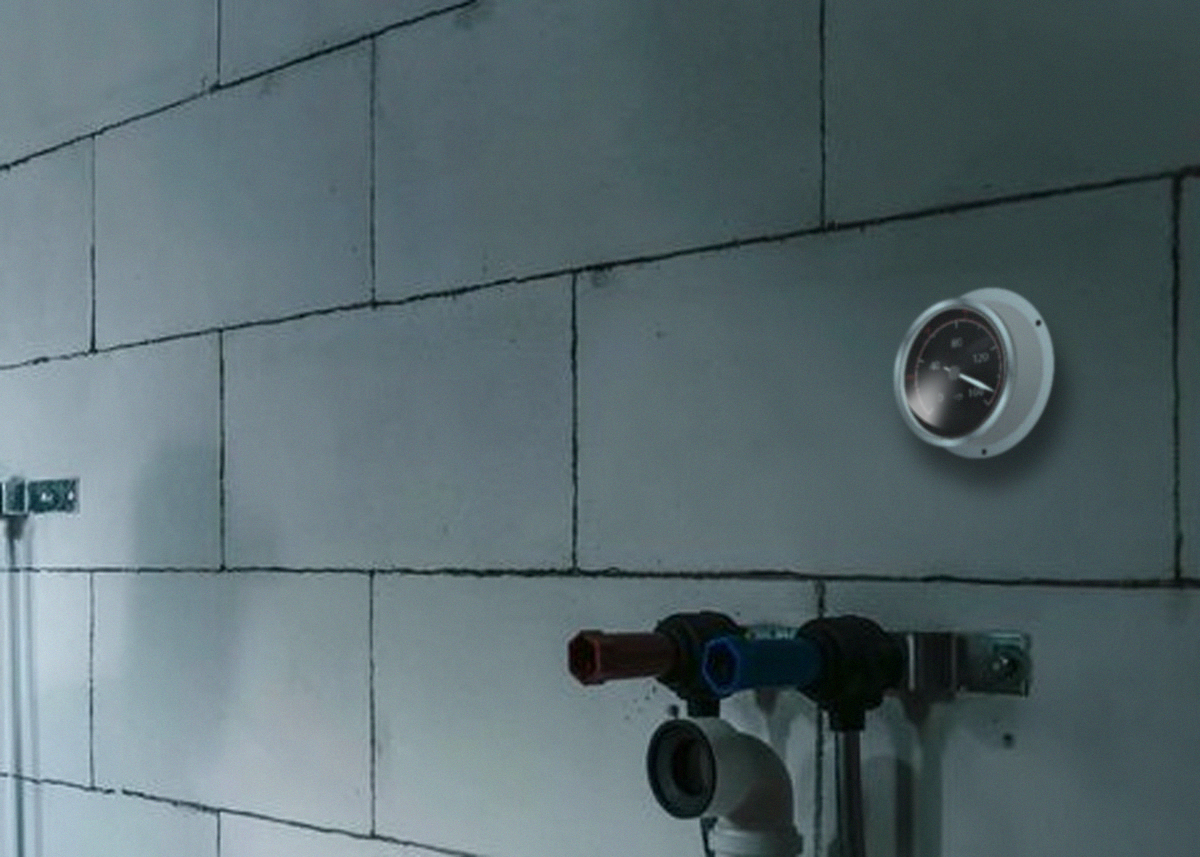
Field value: 150 psi
